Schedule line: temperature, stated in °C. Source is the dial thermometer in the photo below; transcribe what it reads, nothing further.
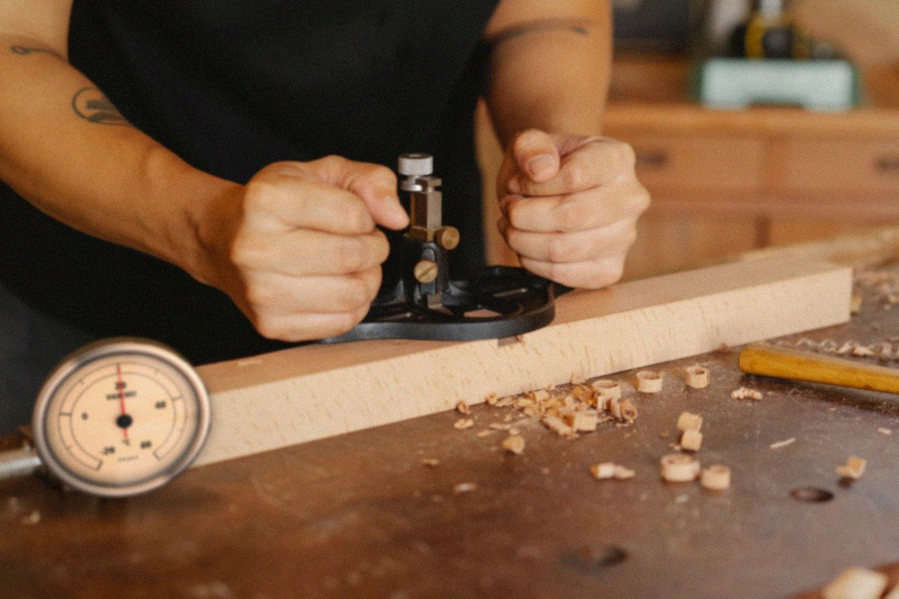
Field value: 20 °C
